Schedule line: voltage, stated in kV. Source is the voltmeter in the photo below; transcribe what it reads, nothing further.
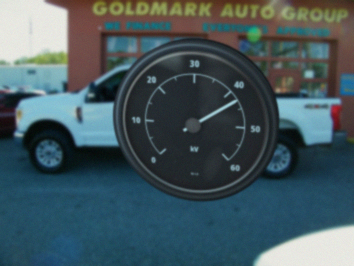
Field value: 42.5 kV
